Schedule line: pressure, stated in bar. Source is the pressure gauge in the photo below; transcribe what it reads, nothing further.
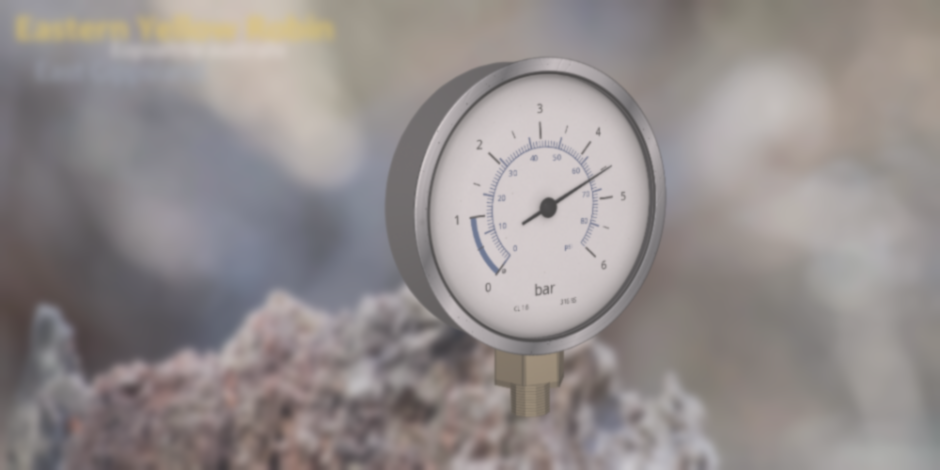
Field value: 4.5 bar
